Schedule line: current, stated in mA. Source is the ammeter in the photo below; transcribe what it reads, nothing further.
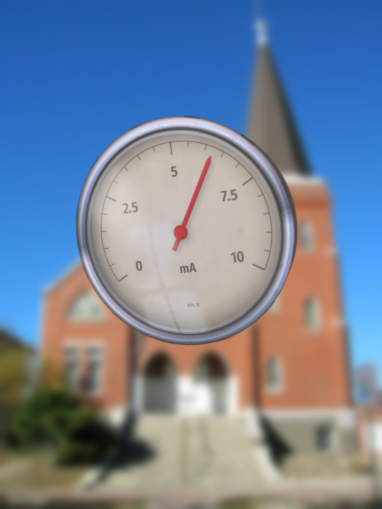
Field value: 6.25 mA
